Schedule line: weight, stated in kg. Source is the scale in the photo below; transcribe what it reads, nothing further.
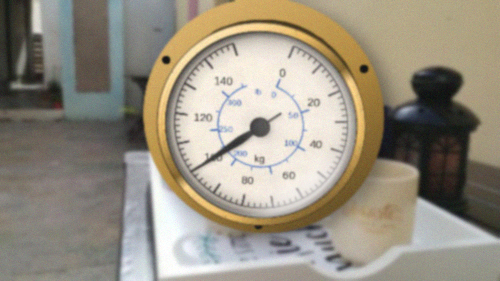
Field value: 100 kg
